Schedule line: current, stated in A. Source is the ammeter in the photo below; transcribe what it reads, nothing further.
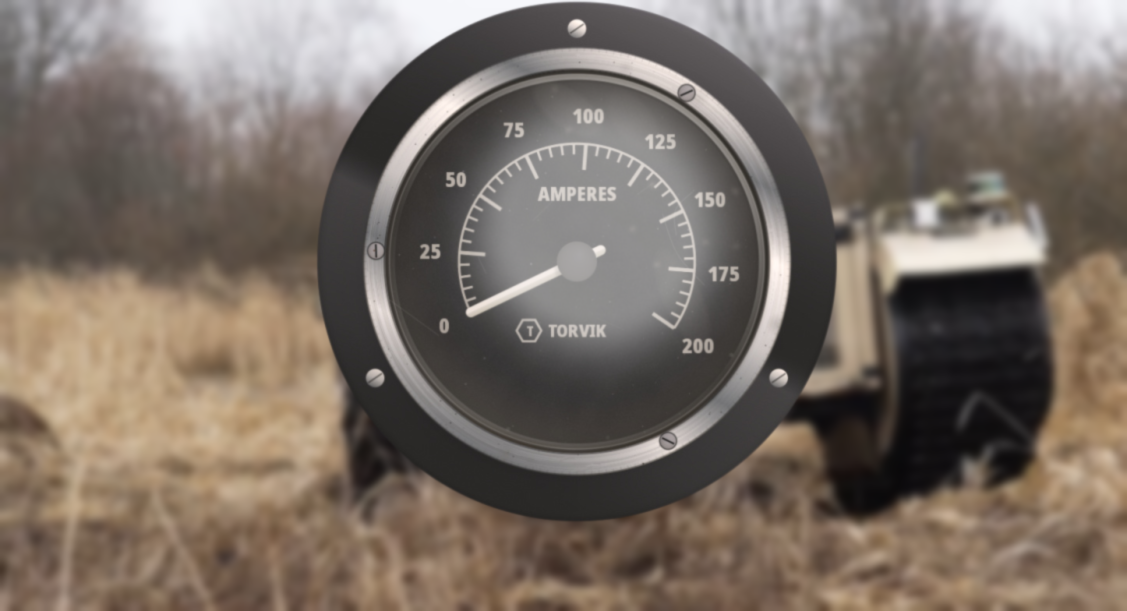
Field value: 0 A
